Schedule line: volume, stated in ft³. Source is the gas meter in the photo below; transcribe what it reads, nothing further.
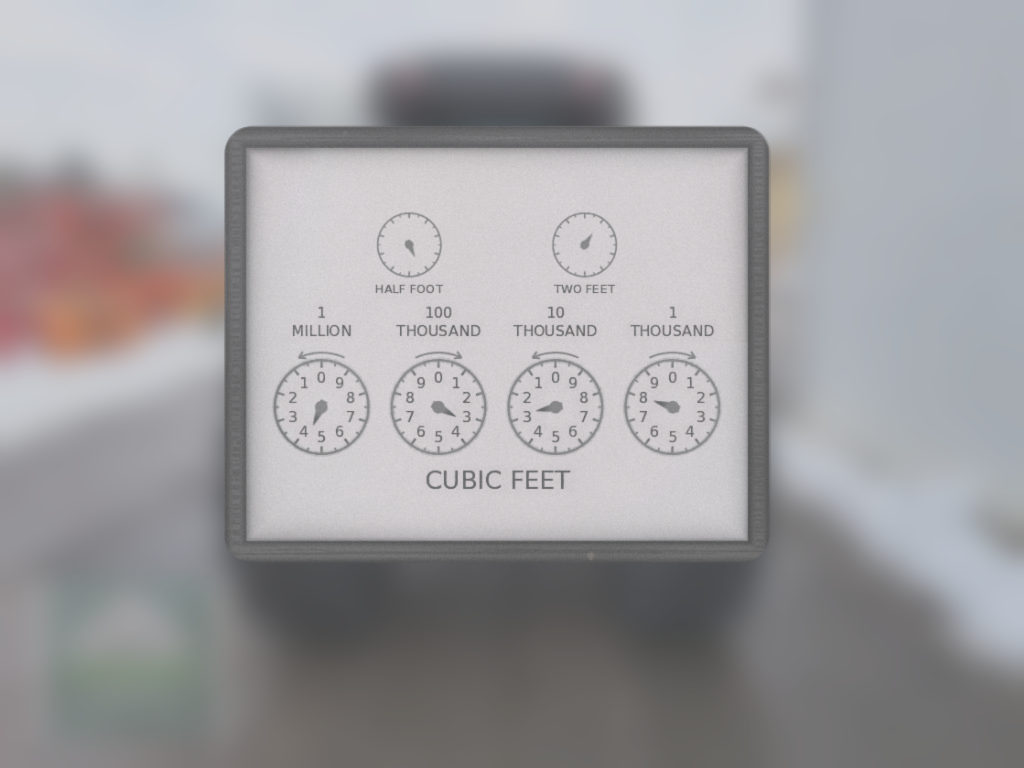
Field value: 432800 ft³
